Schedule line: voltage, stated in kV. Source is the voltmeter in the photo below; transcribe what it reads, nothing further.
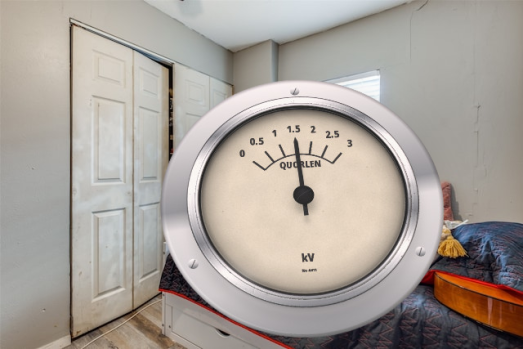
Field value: 1.5 kV
